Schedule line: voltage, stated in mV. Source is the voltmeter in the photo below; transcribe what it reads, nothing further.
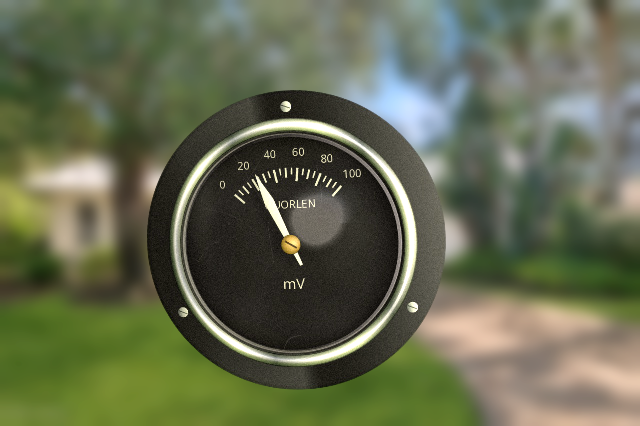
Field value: 25 mV
